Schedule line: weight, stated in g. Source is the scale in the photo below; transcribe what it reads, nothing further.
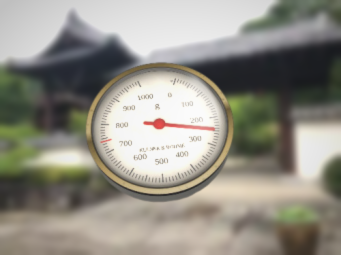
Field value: 250 g
